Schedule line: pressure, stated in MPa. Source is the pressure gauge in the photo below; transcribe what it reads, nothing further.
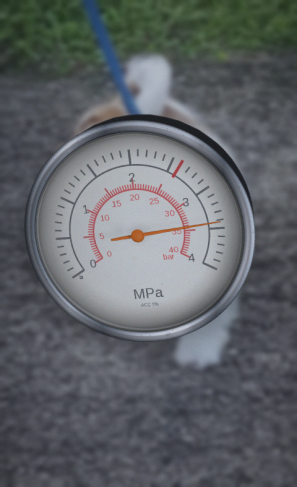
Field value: 3.4 MPa
